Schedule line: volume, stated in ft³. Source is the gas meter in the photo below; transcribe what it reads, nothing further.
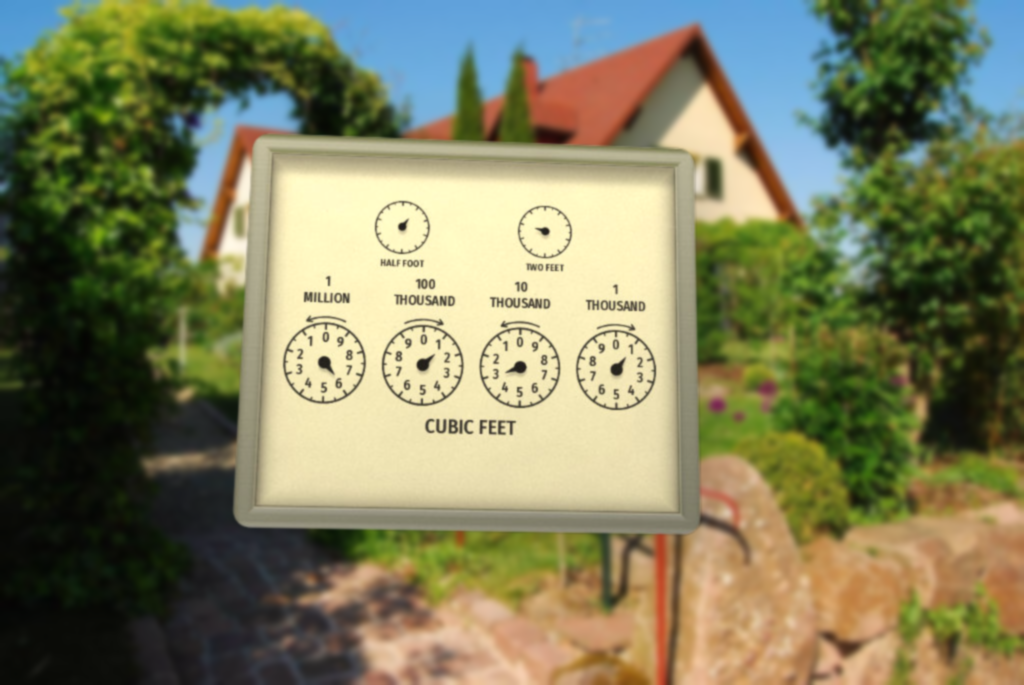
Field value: 613100 ft³
